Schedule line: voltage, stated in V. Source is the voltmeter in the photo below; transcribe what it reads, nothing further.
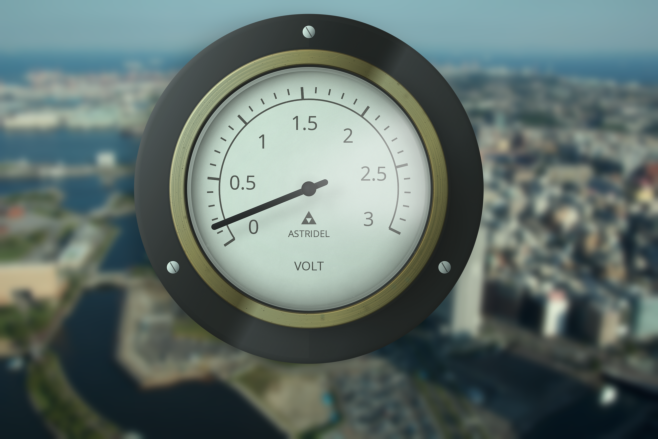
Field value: 0.15 V
